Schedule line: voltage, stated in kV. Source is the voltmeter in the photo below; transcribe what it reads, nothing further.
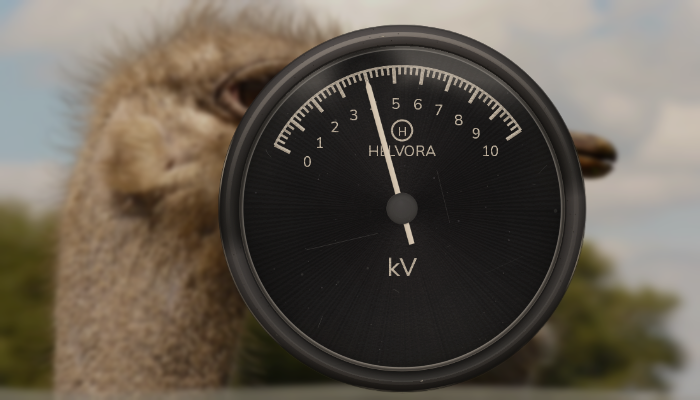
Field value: 4 kV
